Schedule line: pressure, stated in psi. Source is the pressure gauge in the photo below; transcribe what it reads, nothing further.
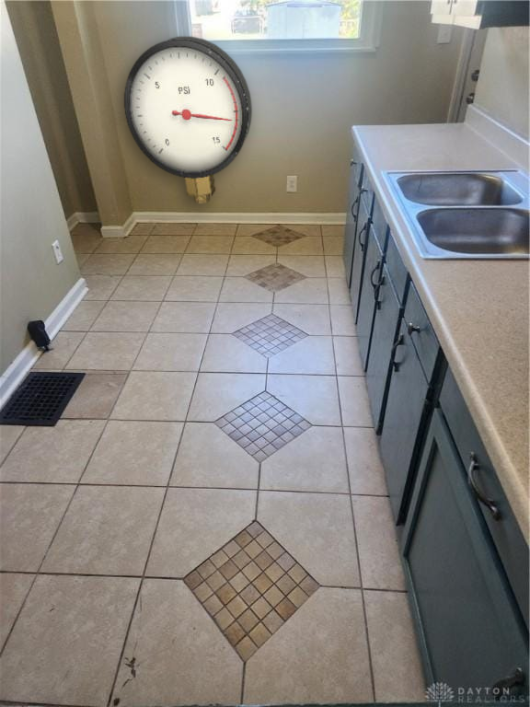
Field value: 13 psi
